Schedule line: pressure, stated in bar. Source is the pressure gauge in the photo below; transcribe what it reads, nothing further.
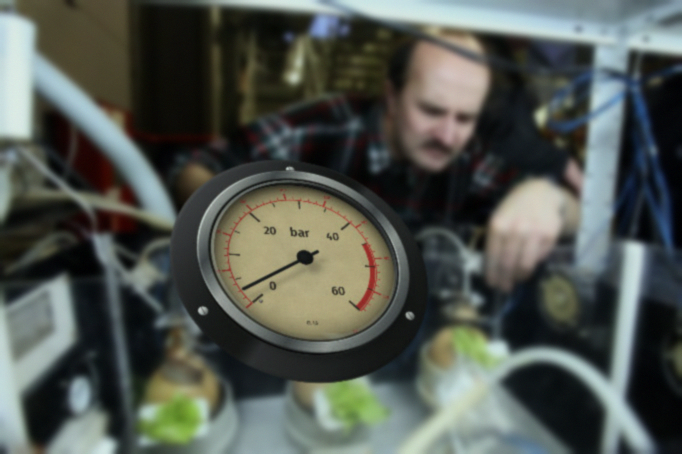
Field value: 2.5 bar
